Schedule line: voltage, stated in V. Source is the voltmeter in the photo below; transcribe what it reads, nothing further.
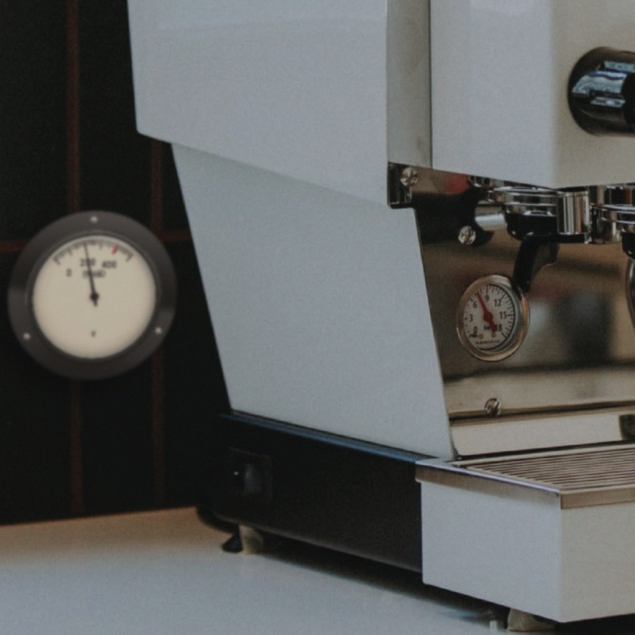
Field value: 200 V
